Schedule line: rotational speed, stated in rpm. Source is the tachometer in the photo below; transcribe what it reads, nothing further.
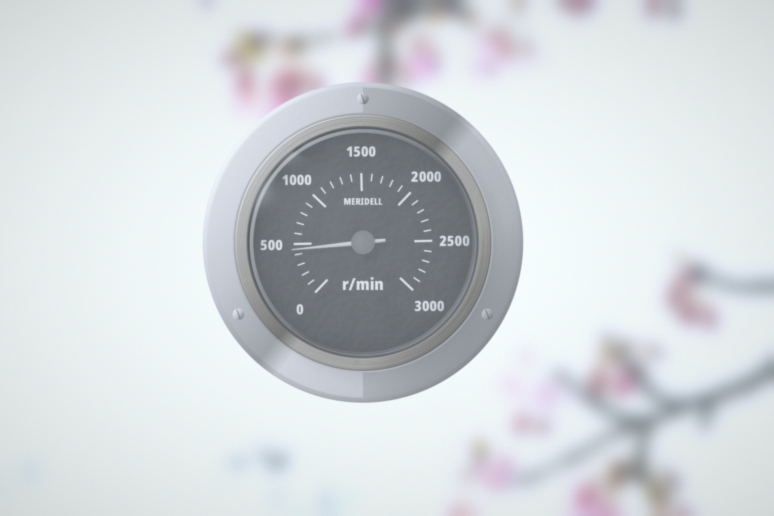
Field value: 450 rpm
